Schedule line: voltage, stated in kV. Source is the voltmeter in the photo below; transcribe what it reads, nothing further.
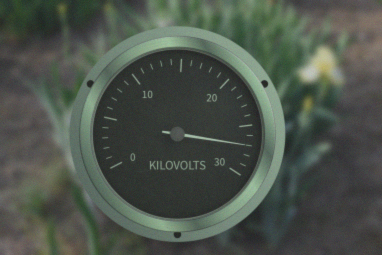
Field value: 27 kV
